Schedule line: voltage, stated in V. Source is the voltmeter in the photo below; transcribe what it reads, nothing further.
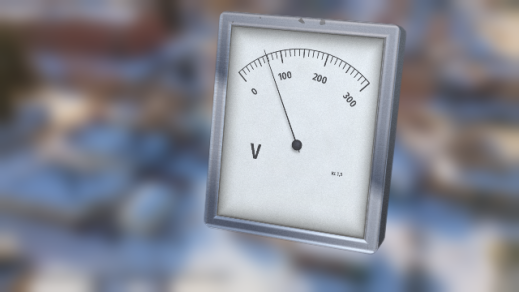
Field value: 70 V
